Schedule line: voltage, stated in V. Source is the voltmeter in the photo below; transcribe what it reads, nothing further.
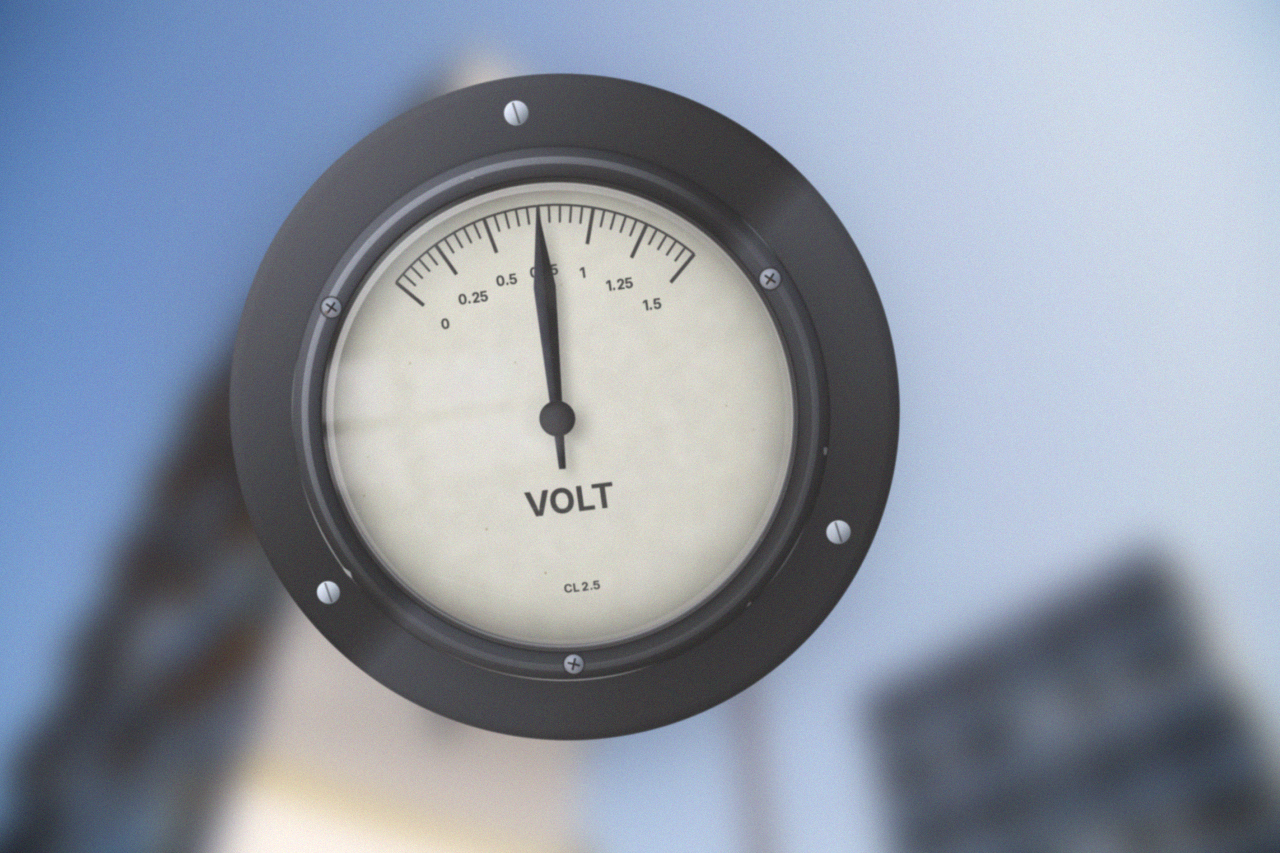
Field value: 0.75 V
